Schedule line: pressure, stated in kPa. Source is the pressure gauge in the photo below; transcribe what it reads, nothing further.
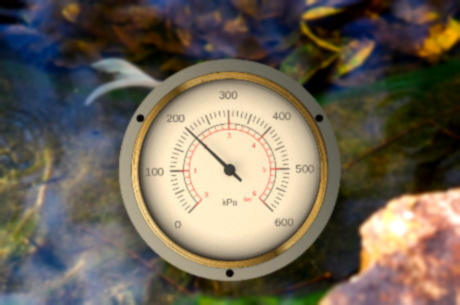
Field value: 200 kPa
